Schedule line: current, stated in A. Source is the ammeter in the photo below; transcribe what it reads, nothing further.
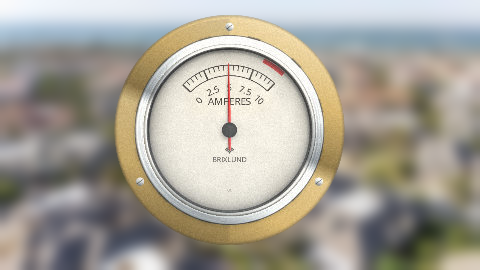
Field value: 5 A
